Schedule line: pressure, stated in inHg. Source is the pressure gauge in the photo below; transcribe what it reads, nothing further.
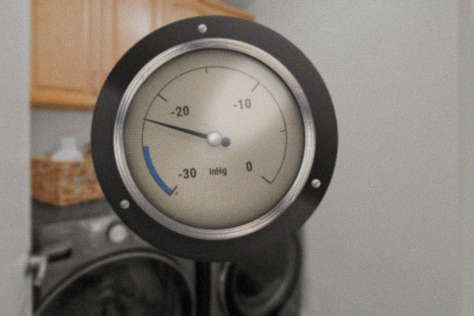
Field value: -22.5 inHg
